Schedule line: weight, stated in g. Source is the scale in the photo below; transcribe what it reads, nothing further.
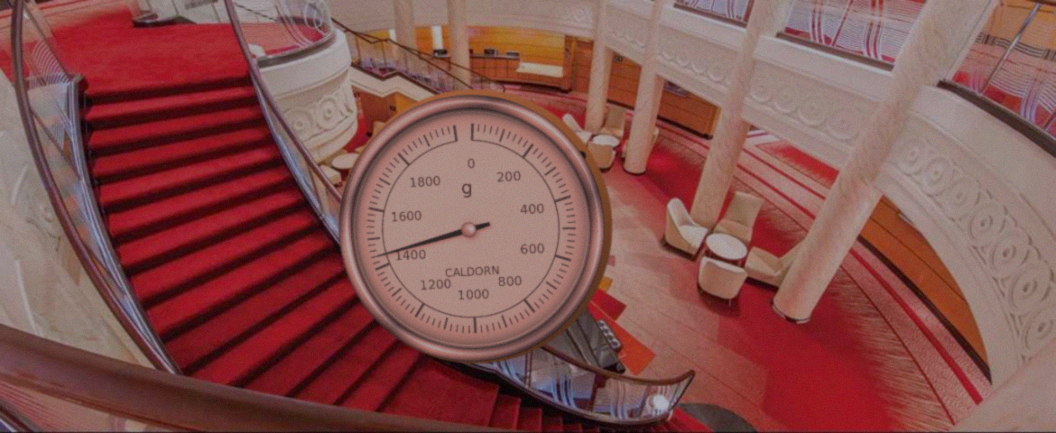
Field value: 1440 g
